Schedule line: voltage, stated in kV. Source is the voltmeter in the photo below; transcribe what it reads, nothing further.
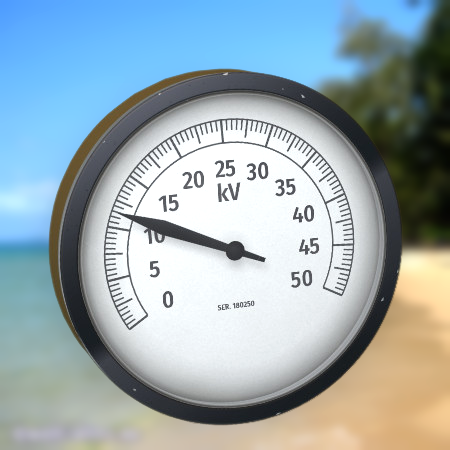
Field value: 11.5 kV
